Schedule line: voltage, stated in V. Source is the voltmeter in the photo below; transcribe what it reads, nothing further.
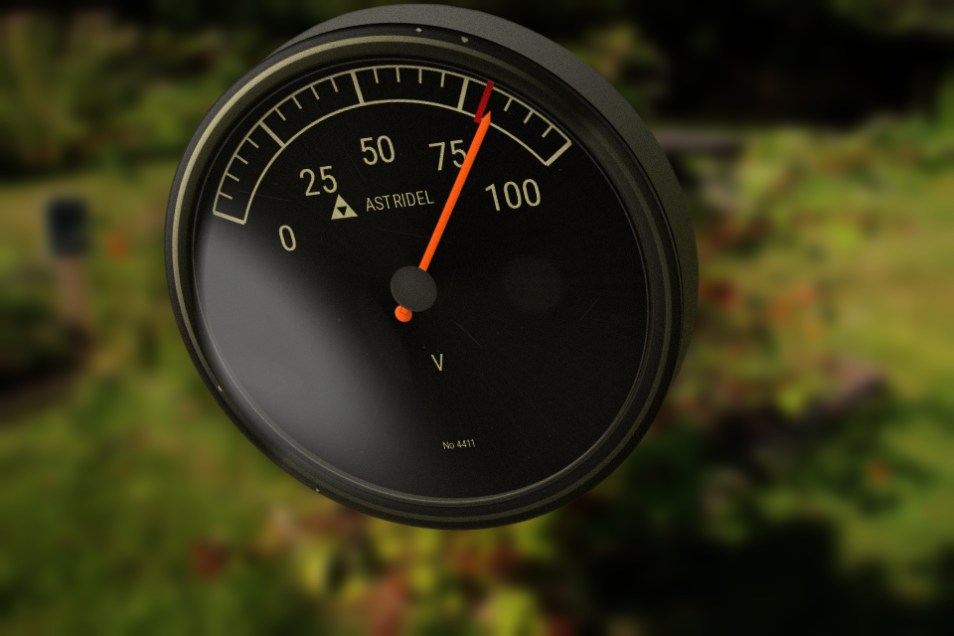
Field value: 82.5 V
